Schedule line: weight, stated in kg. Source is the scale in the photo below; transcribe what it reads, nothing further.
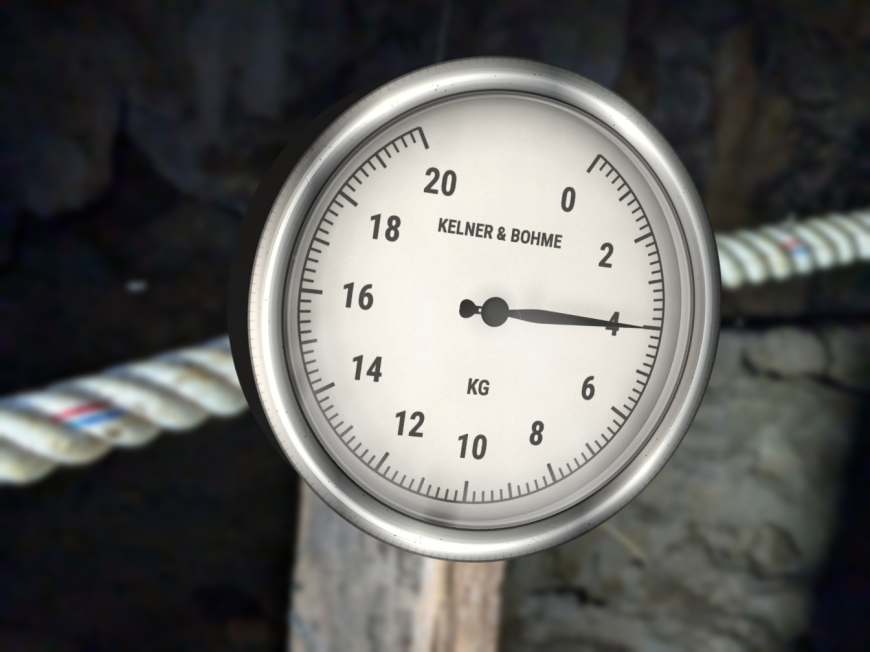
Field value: 4 kg
